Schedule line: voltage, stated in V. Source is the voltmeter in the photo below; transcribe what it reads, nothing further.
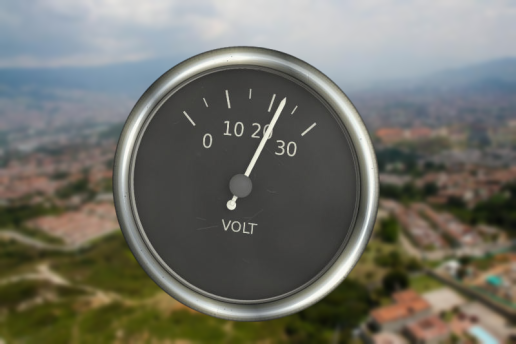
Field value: 22.5 V
